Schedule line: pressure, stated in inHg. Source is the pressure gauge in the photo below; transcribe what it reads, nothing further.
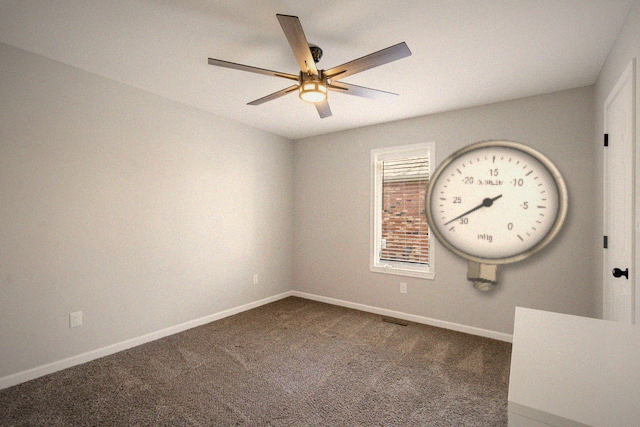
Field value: -29 inHg
